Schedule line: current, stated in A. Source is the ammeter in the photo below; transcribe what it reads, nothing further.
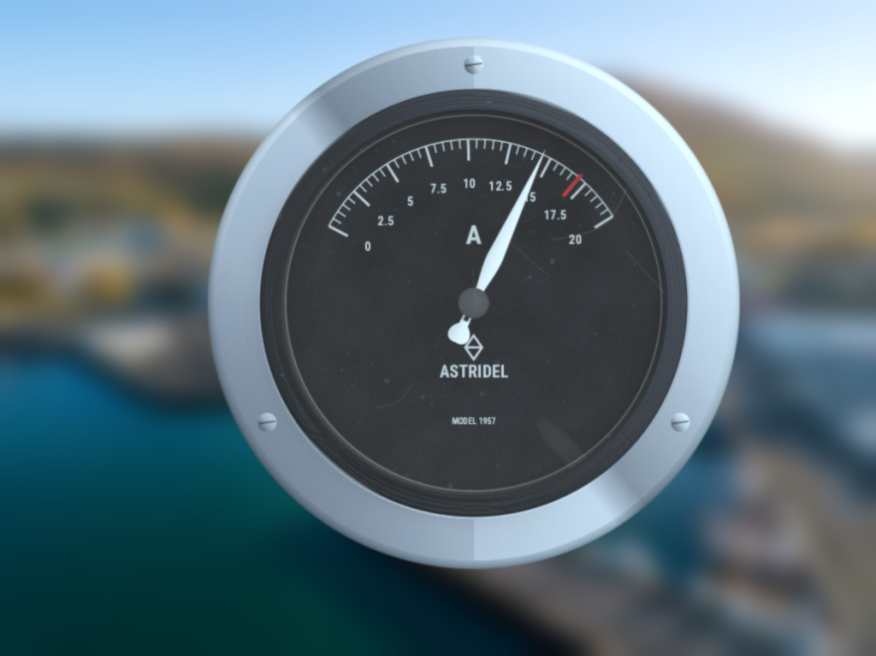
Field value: 14.5 A
